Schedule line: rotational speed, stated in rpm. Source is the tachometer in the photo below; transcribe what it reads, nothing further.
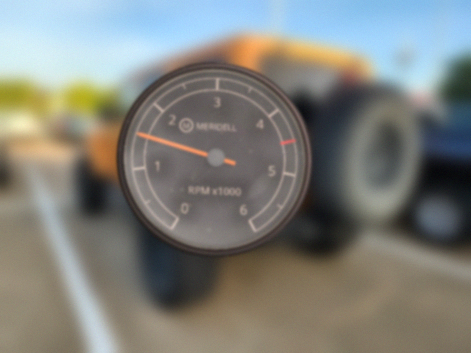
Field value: 1500 rpm
